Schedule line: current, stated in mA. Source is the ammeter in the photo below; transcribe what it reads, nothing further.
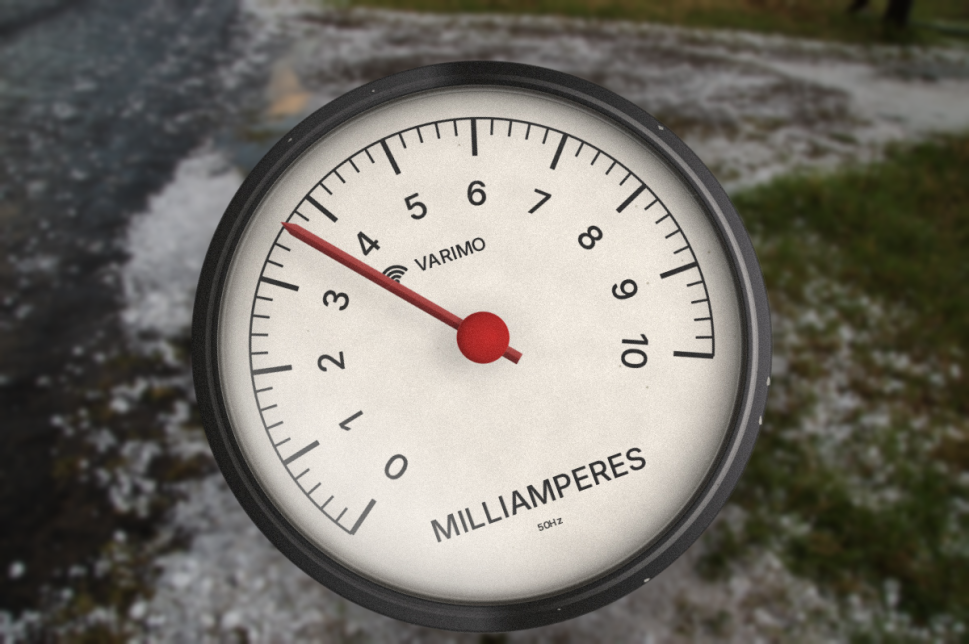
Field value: 3.6 mA
